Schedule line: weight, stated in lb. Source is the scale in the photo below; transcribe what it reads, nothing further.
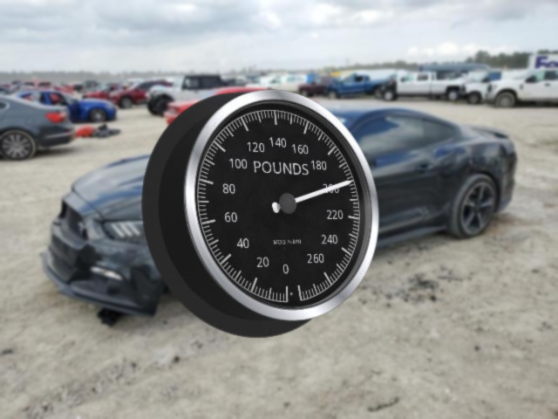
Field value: 200 lb
